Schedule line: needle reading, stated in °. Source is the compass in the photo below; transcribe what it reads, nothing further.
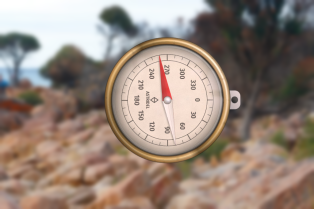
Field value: 260 °
